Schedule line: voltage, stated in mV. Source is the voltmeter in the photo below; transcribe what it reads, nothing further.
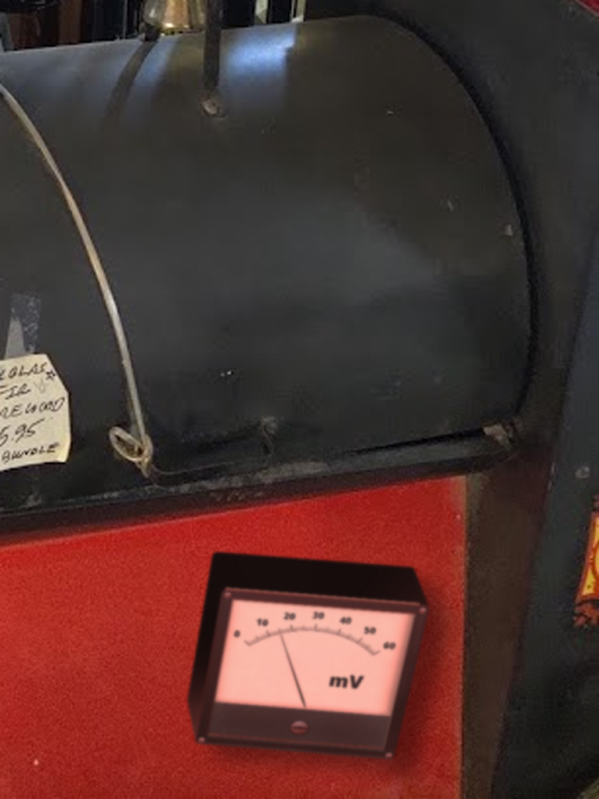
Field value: 15 mV
